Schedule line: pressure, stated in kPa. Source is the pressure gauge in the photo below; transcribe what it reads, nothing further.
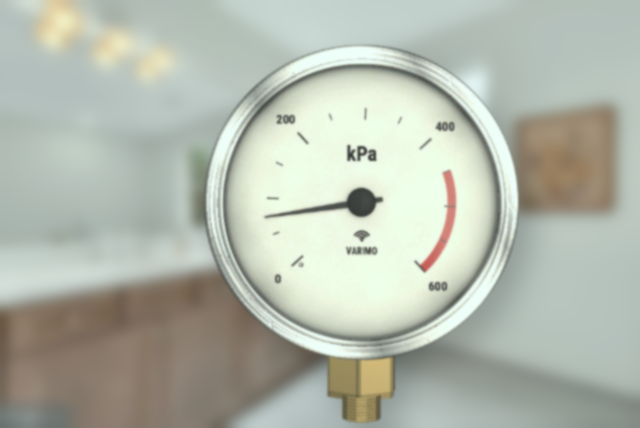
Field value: 75 kPa
